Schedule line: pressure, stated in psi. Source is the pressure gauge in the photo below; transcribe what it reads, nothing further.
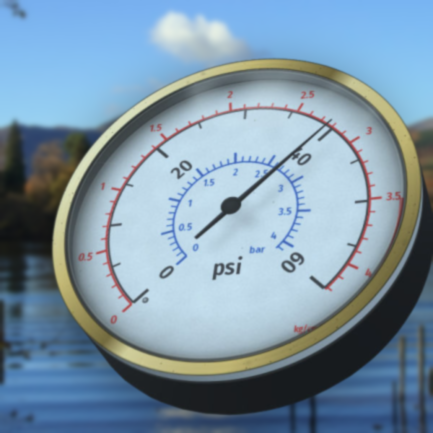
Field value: 40 psi
